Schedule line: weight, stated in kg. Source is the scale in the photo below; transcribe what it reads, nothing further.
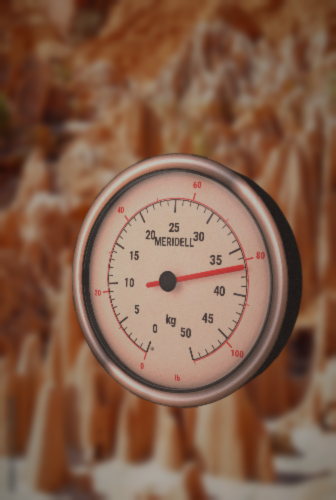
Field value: 37 kg
